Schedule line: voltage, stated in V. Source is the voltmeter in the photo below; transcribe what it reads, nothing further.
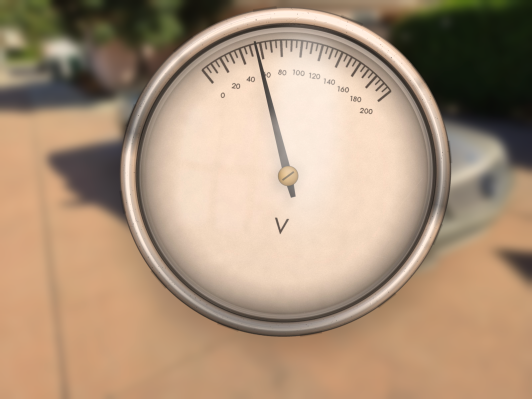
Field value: 55 V
